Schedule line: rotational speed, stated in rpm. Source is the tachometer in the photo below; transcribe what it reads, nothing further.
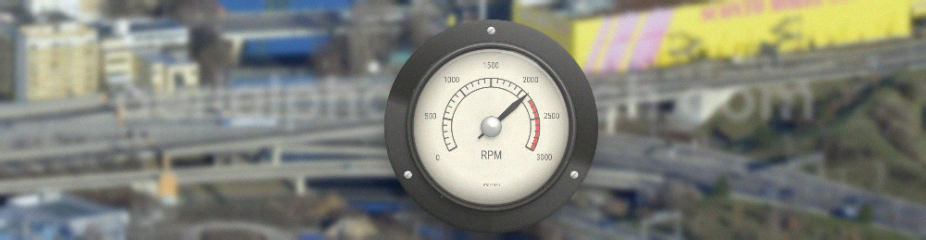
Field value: 2100 rpm
